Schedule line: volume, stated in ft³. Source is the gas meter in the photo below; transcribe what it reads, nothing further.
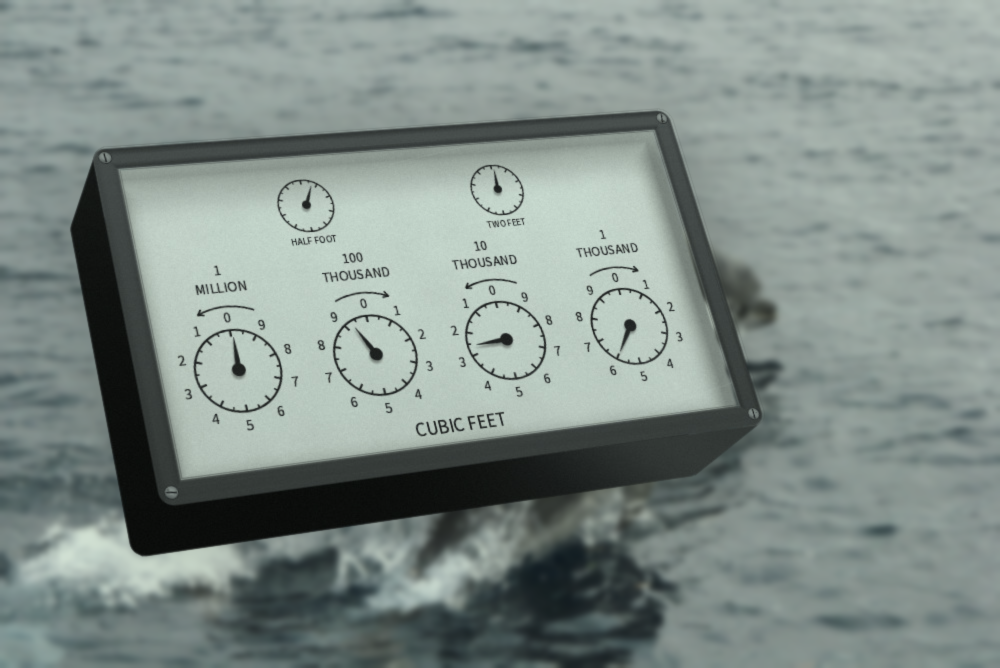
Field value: 992600 ft³
